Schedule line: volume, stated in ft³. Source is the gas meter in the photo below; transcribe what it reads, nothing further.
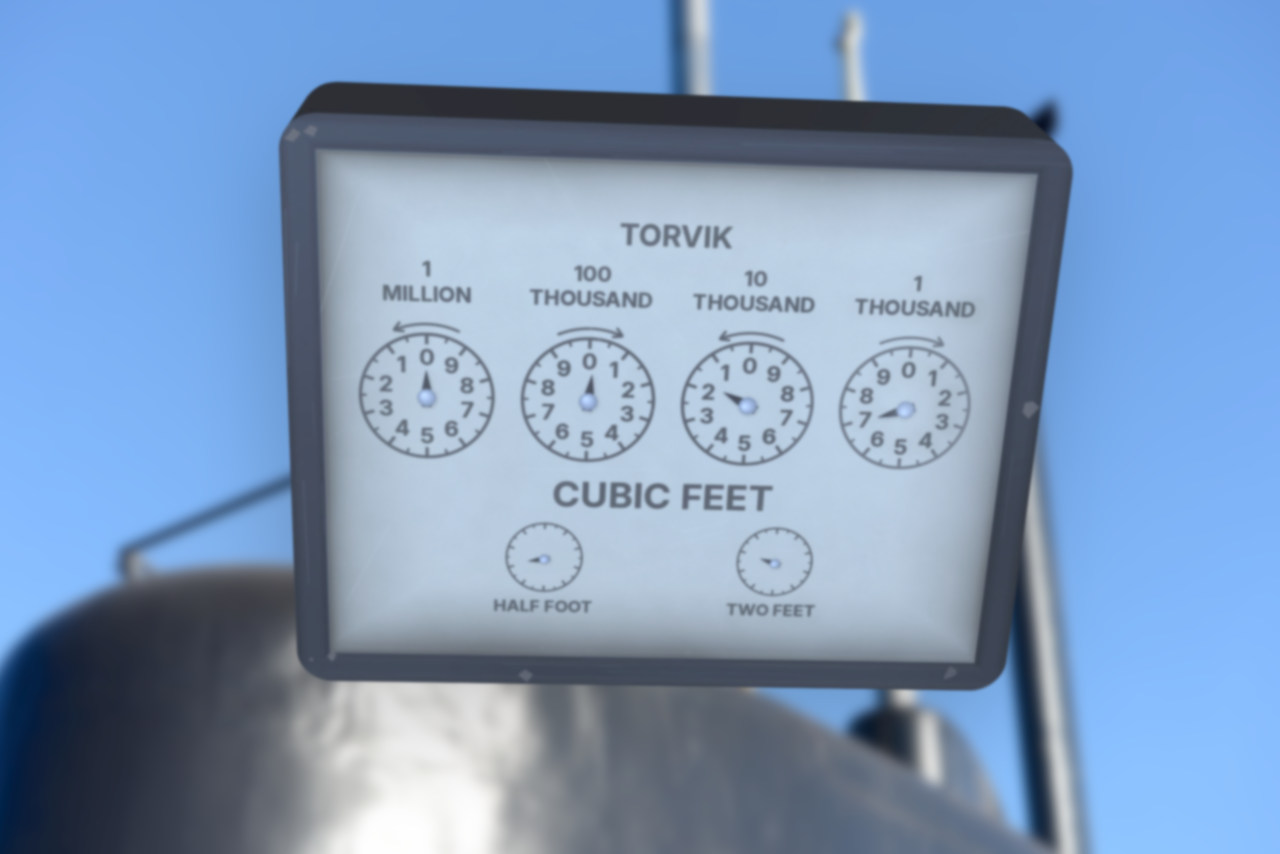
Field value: 1700 ft³
